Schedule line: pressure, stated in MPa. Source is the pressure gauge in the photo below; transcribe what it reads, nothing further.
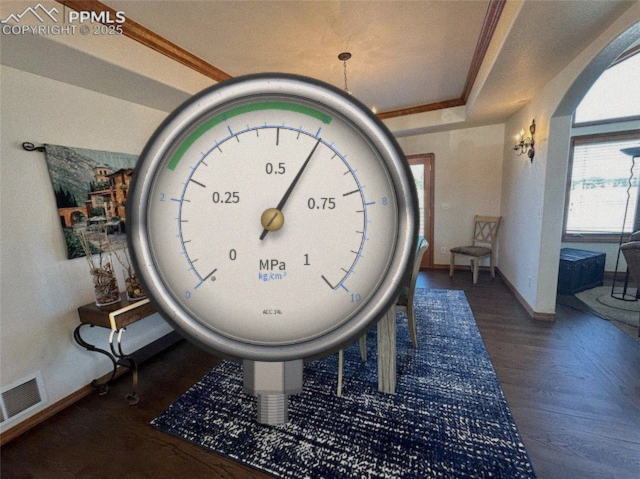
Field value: 0.6 MPa
